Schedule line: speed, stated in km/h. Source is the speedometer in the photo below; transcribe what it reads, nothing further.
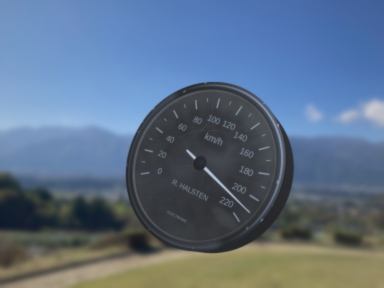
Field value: 210 km/h
